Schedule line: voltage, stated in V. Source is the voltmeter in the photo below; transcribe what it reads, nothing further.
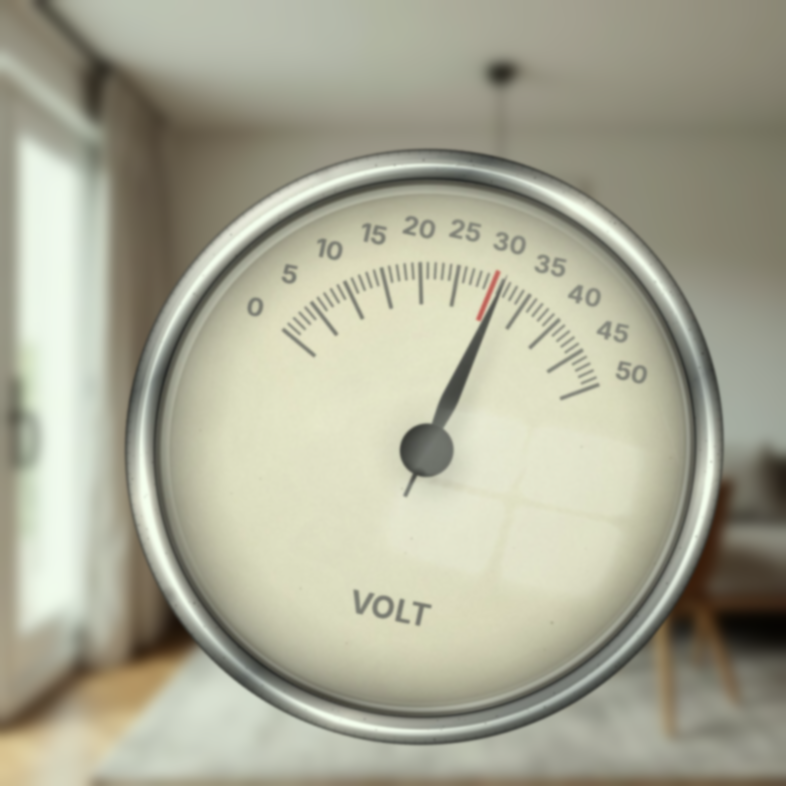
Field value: 31 V
